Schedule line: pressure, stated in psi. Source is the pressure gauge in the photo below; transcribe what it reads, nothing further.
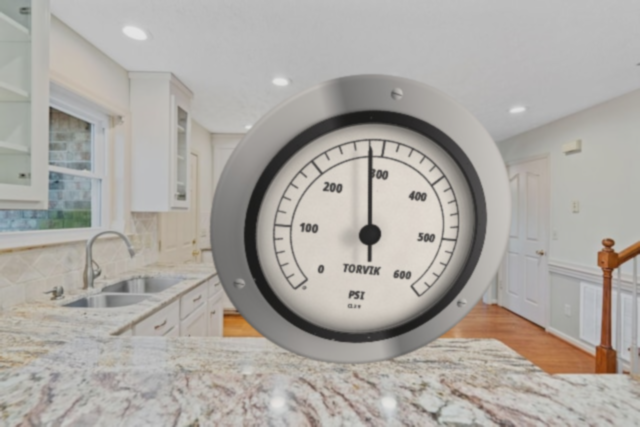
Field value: 280 psi
